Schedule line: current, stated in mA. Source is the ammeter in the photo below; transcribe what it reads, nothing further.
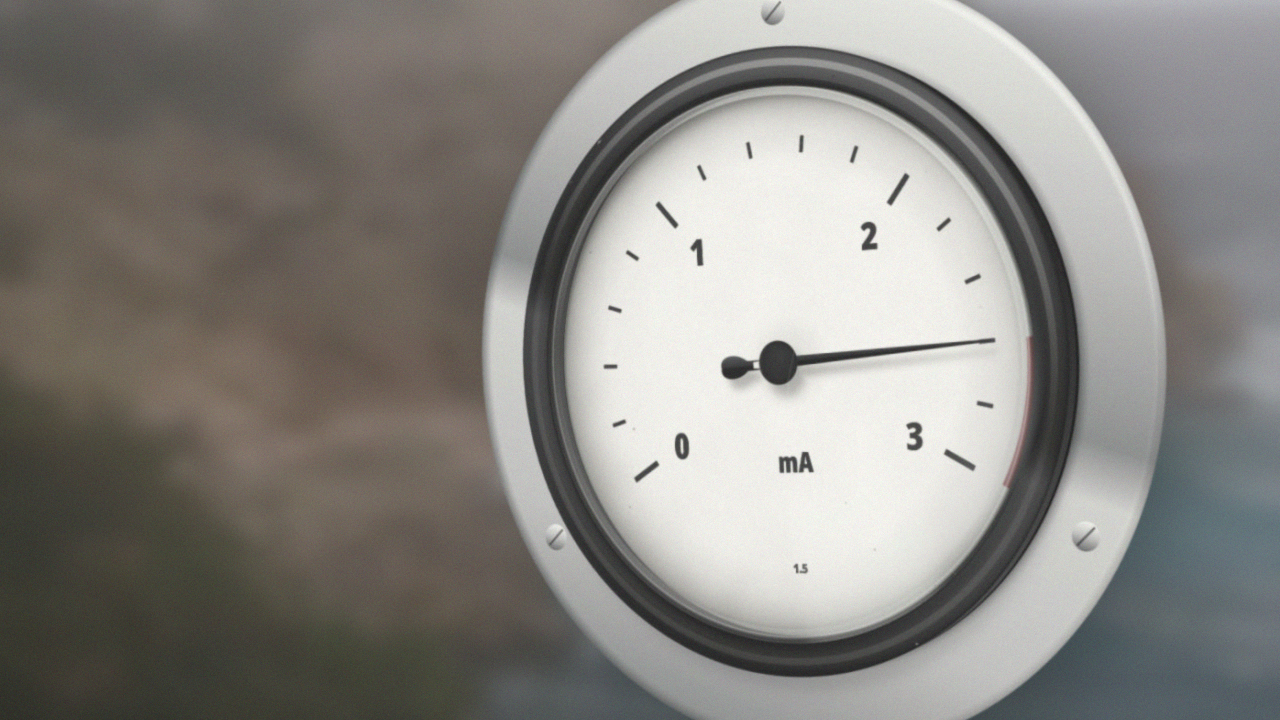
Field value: 2.6 mA
